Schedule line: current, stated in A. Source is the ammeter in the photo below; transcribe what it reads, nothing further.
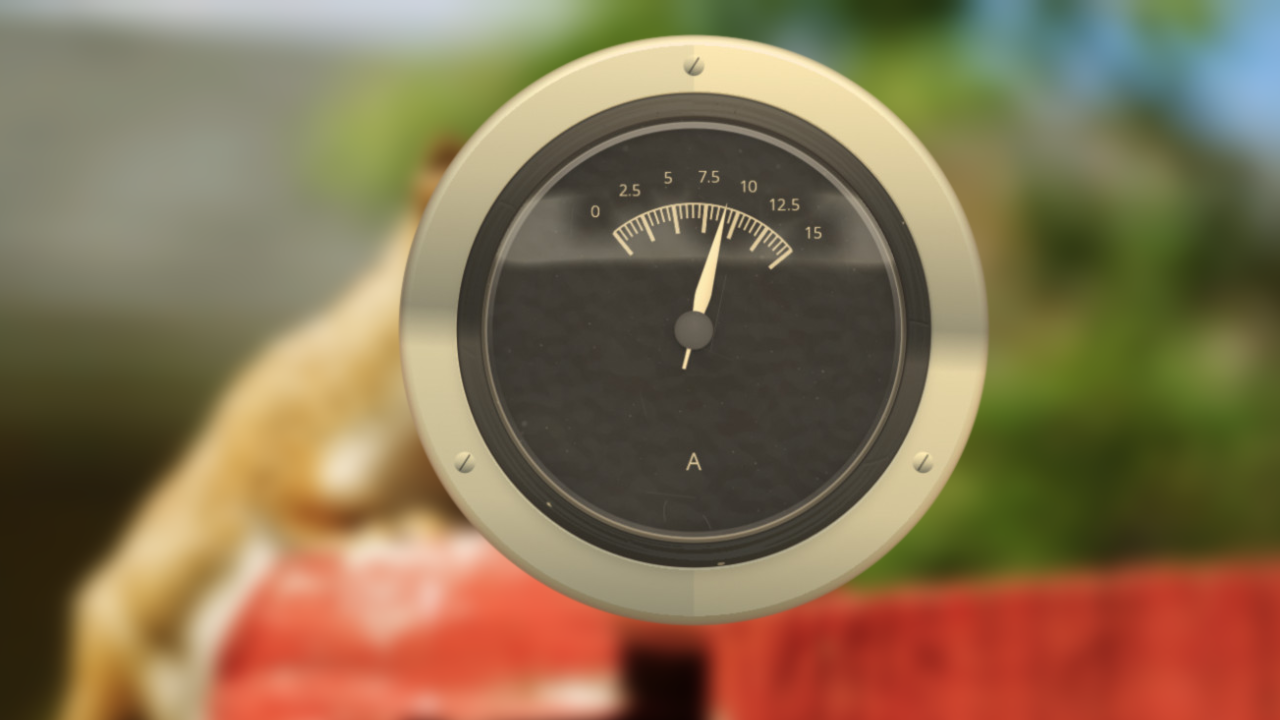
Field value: 9 A
